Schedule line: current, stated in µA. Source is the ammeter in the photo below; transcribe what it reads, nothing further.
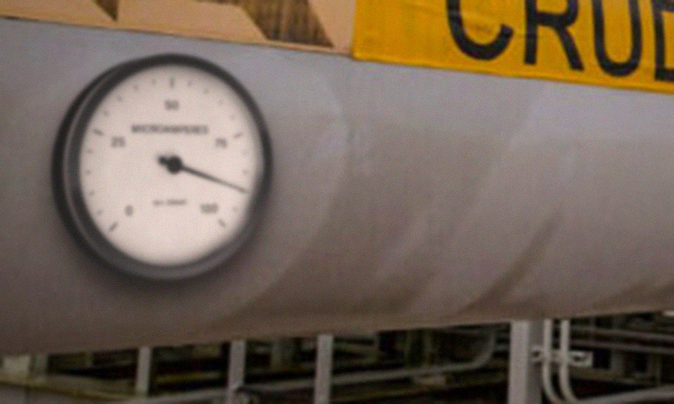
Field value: 90 µA
